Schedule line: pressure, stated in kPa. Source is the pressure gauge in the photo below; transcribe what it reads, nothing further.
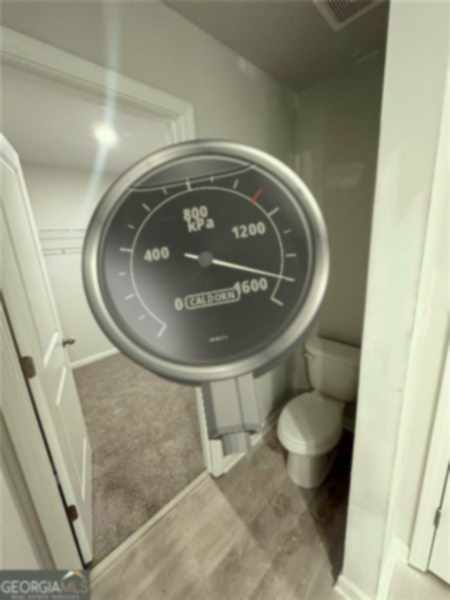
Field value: 1500 kPa
